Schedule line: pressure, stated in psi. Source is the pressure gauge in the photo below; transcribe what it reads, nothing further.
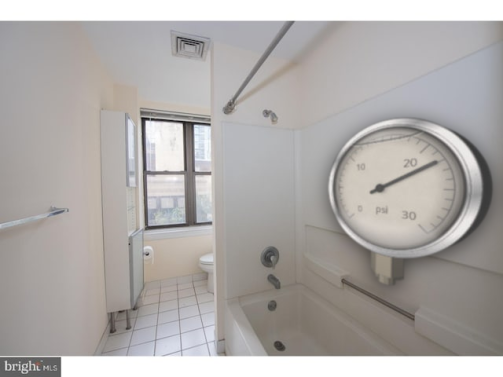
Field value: 22 psi
